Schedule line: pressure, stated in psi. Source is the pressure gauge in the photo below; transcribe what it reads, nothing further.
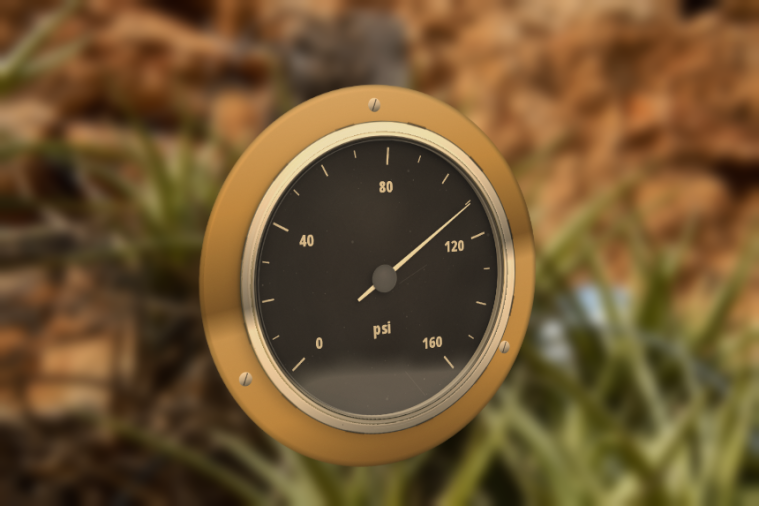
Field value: 110 psi
